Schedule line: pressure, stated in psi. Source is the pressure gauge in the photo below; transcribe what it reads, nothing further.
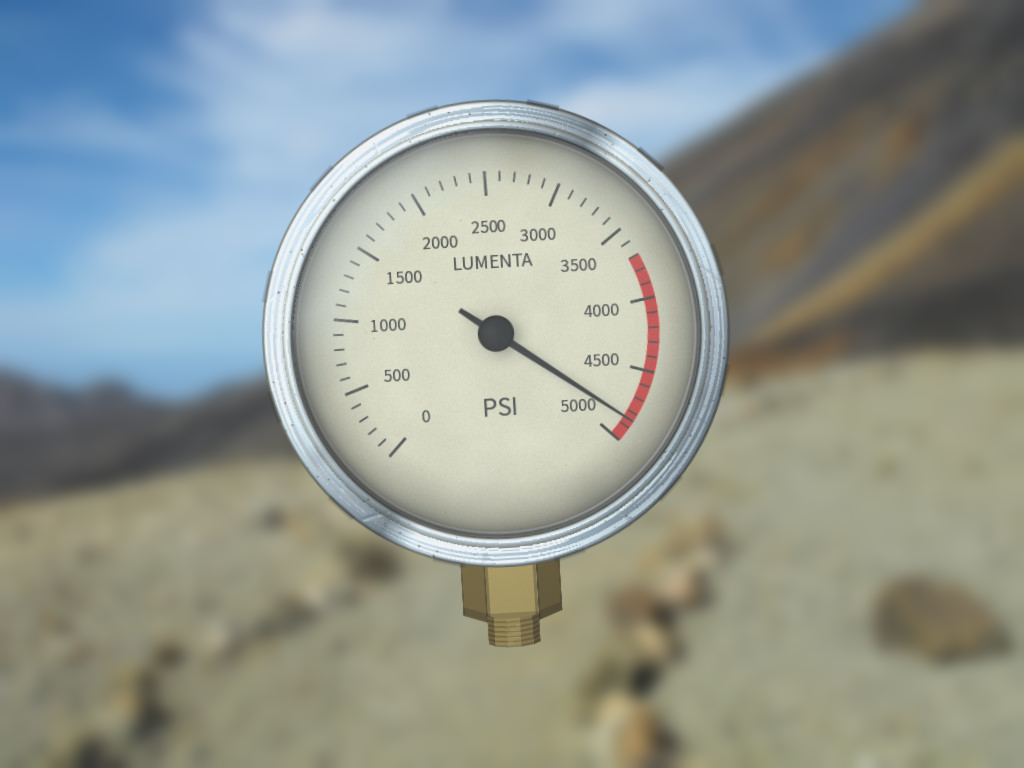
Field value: 4850 psi
